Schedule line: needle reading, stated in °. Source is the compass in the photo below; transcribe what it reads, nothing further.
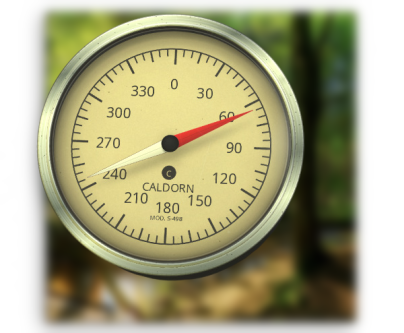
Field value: 65 °
